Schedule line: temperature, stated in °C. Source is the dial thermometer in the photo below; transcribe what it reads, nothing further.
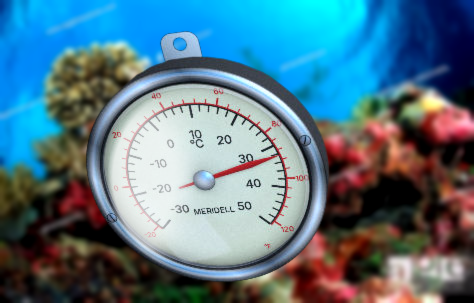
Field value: 32 °C
